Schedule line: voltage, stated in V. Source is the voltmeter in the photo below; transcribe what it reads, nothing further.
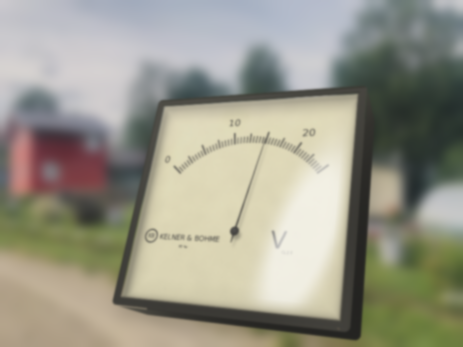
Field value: 15 V
